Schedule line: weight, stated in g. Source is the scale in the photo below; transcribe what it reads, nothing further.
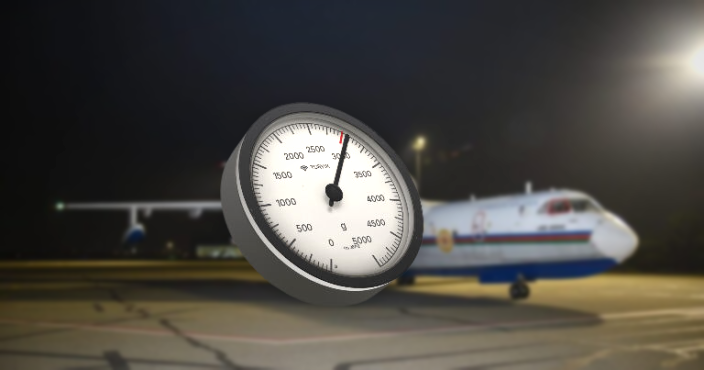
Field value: 3000 g
